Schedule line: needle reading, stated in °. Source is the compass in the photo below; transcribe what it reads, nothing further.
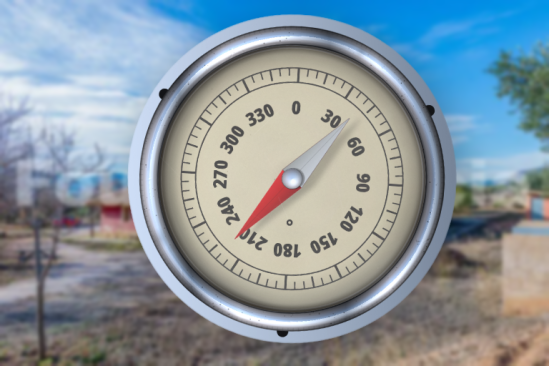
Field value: 220 °
